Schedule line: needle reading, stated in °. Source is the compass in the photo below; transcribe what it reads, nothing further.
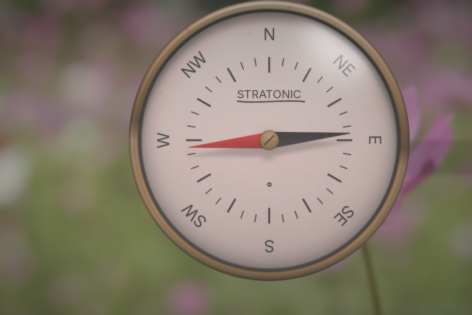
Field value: 265 °
